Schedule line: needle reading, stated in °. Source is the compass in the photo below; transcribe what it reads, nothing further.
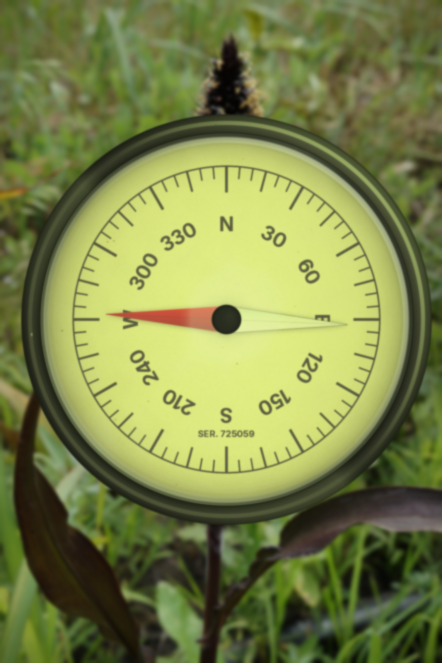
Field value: 272.5 °
